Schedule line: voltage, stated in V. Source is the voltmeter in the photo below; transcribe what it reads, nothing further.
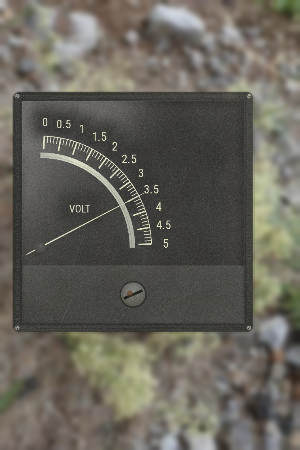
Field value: 3.5 V
